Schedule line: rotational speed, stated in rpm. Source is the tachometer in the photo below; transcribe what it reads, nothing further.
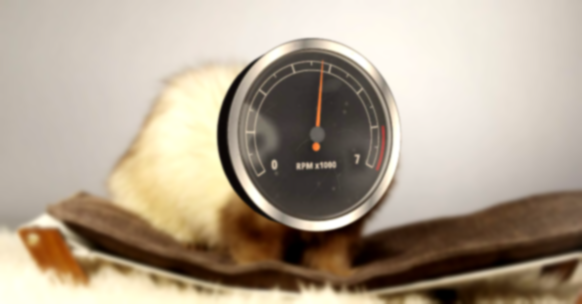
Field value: 3750 rpm
